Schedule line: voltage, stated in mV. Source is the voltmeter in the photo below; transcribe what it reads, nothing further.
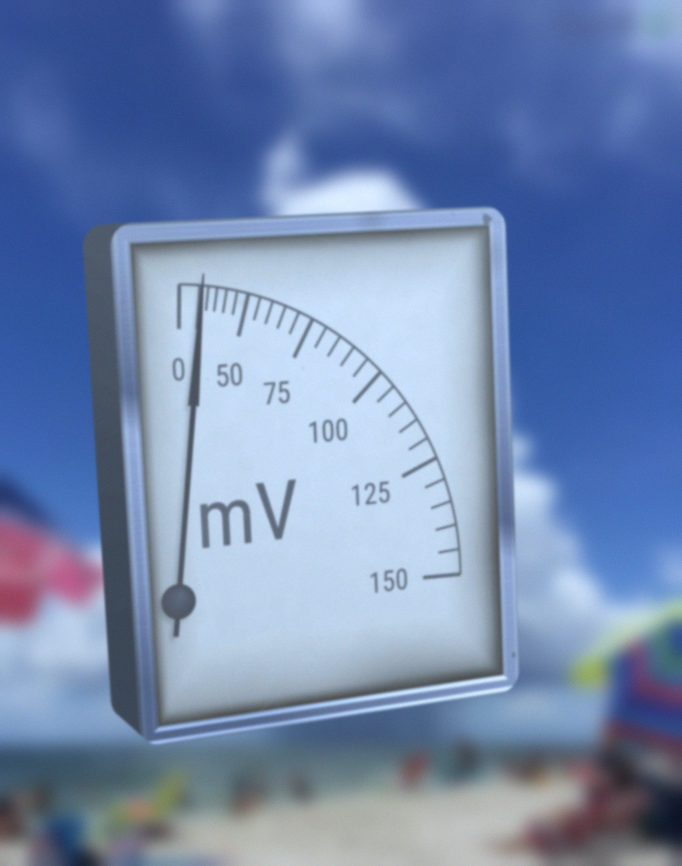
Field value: 25 mV
